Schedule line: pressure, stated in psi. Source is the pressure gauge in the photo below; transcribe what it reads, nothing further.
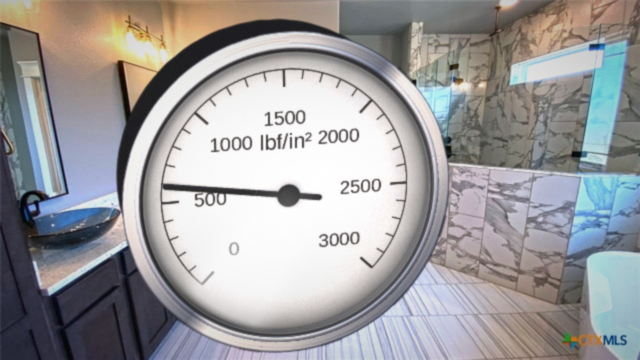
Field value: 600 psi
